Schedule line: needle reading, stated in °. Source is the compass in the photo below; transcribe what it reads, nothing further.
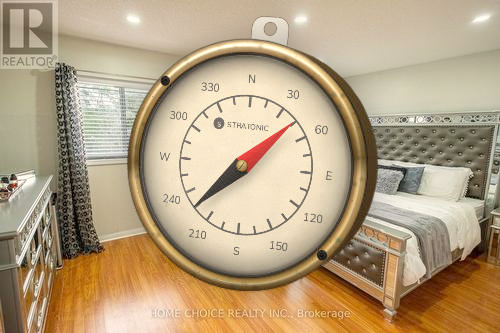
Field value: 45 °
